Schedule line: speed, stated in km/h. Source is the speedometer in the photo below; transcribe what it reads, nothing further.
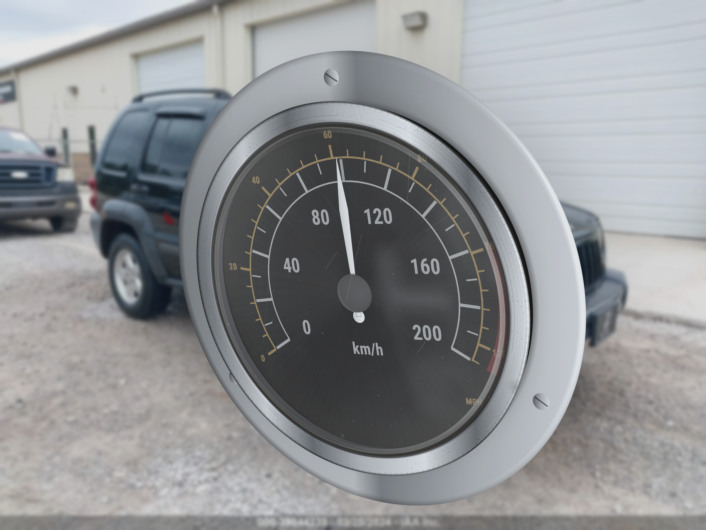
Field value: 100 km/h
